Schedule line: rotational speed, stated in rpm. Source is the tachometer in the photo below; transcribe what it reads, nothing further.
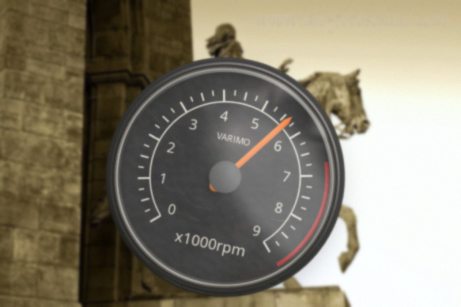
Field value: 5625 rpm
